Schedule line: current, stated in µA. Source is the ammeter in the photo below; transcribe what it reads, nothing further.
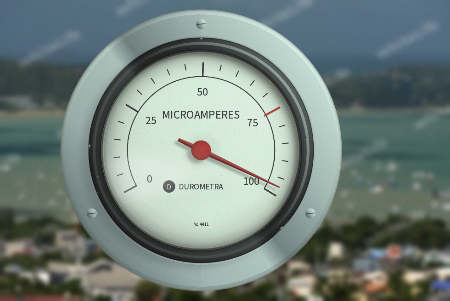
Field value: 97.5 µA
